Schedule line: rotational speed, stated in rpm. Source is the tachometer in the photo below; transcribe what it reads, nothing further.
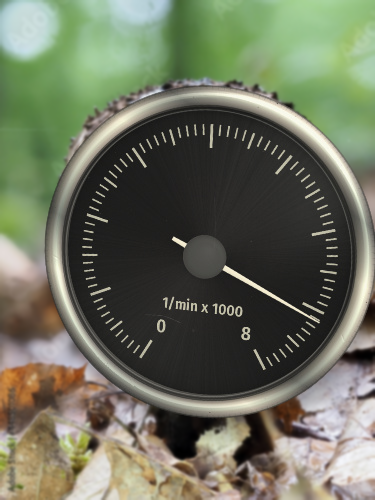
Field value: 7100 rpm
